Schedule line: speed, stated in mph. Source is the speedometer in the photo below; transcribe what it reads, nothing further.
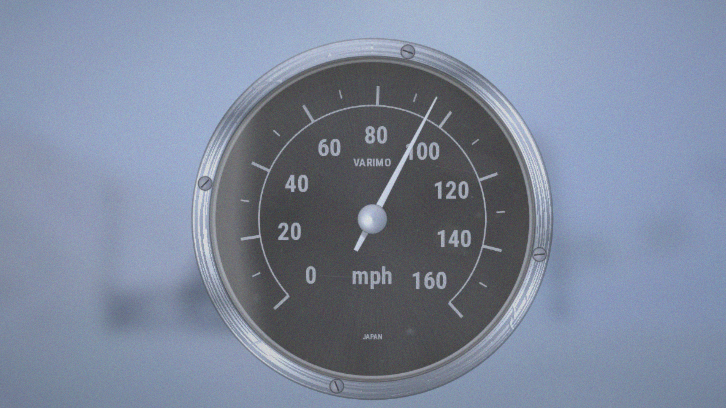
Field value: 95 mph
